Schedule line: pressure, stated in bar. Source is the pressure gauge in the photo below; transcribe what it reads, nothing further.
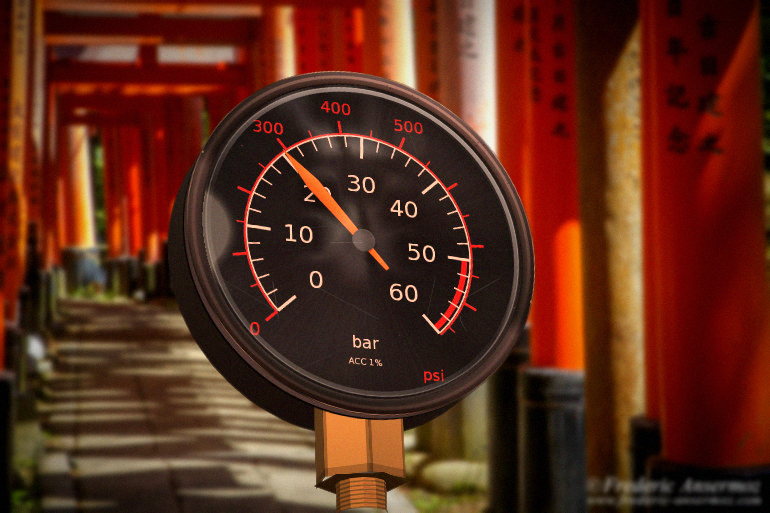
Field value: 20 bar
